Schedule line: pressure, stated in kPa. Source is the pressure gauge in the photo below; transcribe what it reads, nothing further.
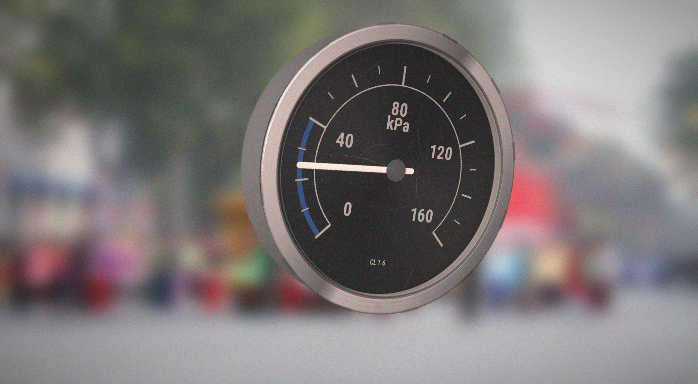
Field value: 25 kPa
